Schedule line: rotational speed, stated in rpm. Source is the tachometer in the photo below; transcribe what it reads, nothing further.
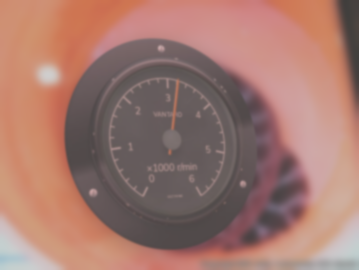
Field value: 3200 rpm
